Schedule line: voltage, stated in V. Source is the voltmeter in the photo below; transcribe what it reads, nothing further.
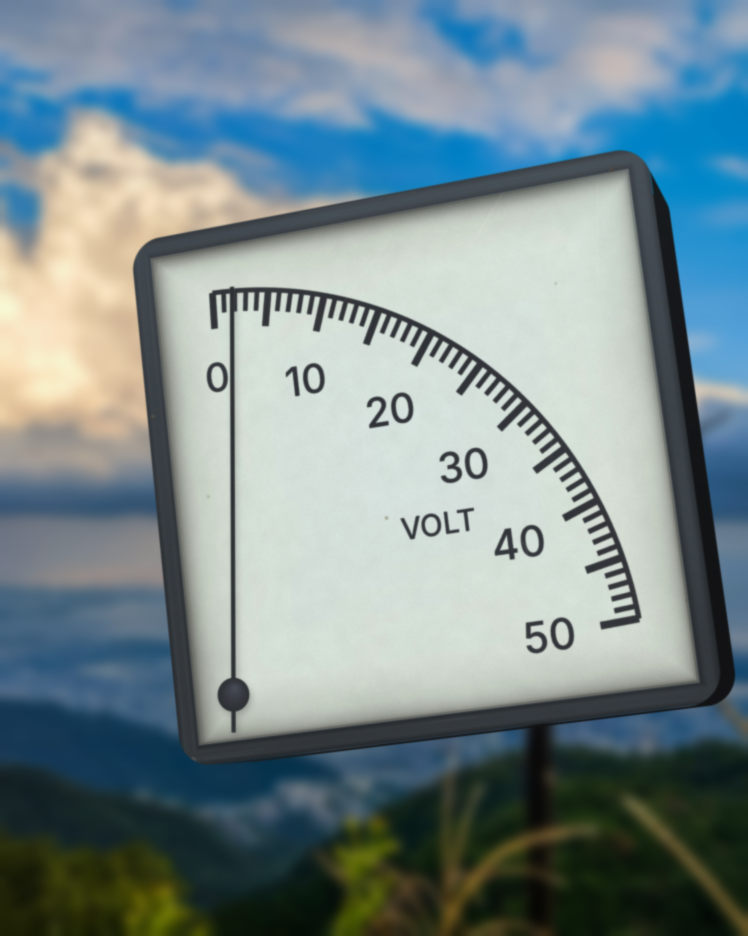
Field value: 2 V
